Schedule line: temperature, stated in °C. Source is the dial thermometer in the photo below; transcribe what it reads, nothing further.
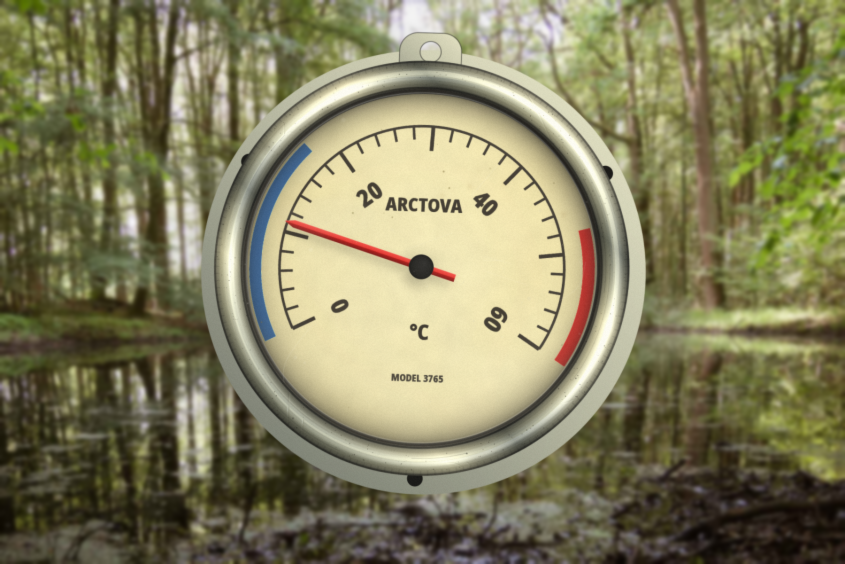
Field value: 11 °C
